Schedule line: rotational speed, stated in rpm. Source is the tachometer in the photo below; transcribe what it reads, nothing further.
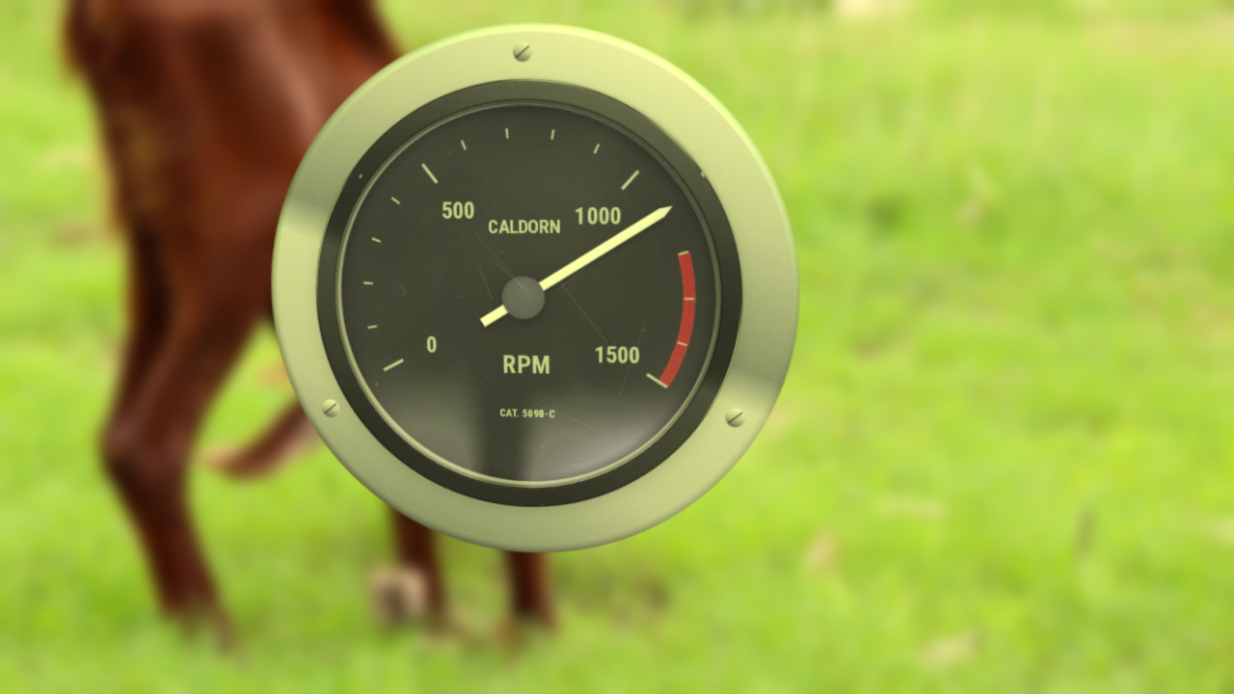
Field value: 1100 rpm
